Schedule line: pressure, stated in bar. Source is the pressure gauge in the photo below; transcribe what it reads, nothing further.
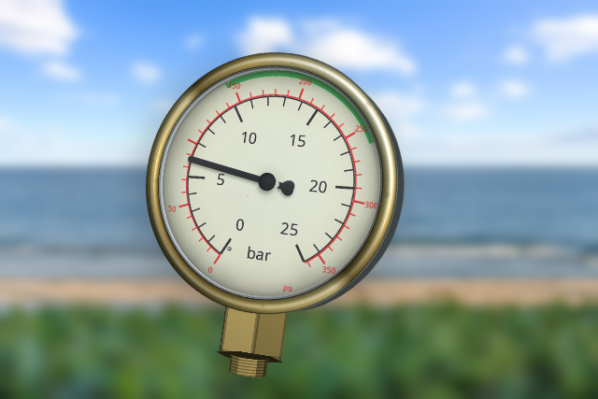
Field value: 6 bar
